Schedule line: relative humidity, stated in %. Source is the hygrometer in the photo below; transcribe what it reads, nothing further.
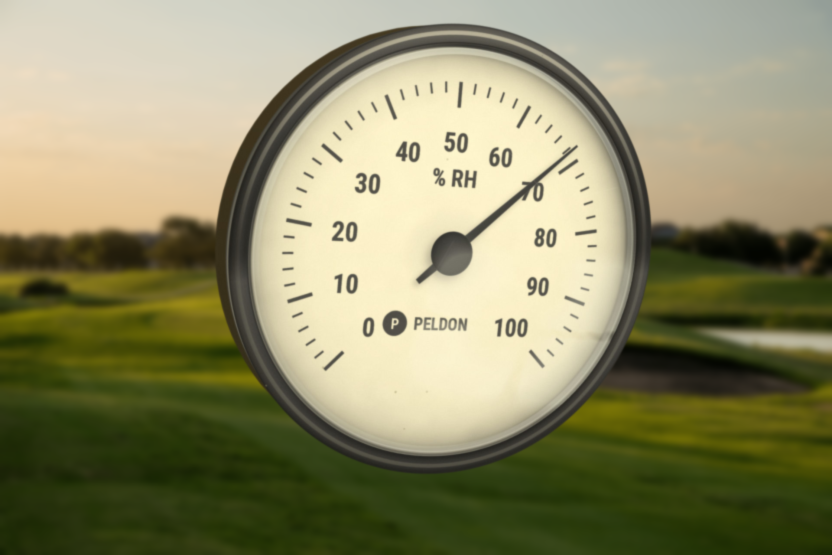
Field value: 68 %
